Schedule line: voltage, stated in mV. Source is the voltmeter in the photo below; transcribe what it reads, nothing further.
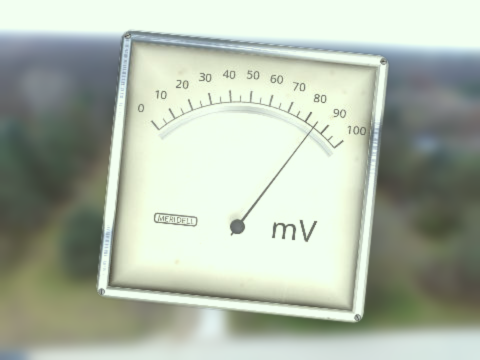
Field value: 85 mV
